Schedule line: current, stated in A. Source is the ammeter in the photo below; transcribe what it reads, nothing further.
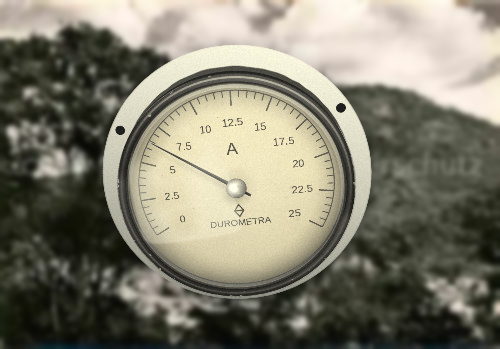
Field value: 6.5 A
